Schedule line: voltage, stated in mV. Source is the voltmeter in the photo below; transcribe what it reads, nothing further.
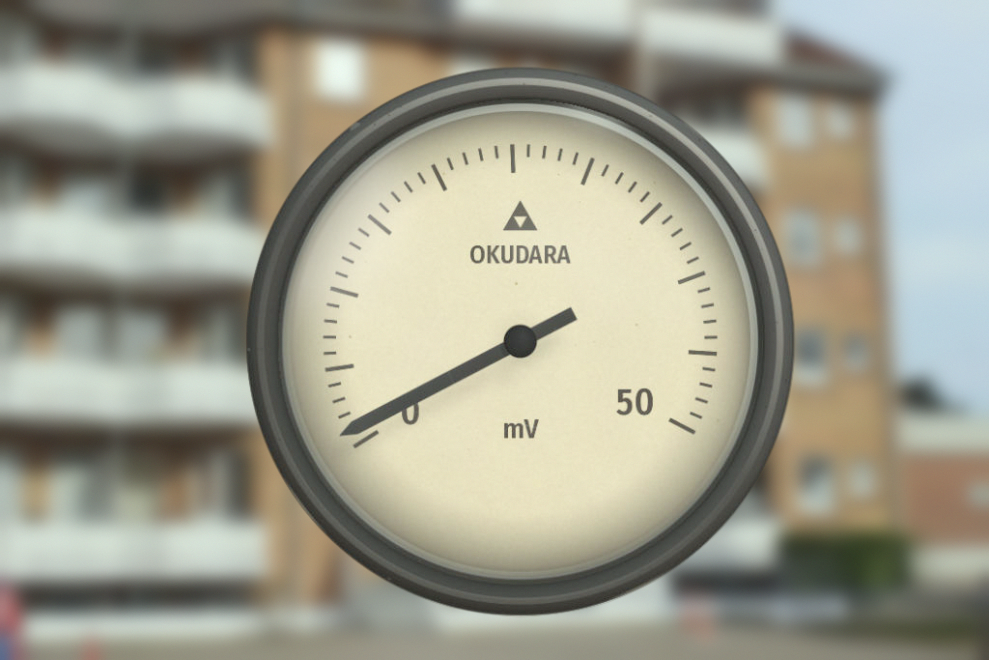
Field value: 1 mV
